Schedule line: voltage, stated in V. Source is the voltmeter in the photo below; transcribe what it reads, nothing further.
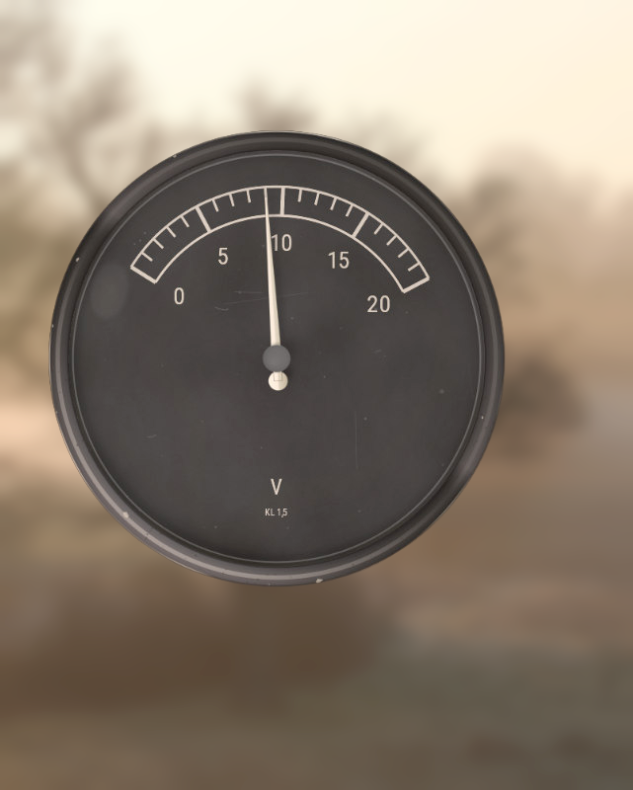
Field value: 9 V
